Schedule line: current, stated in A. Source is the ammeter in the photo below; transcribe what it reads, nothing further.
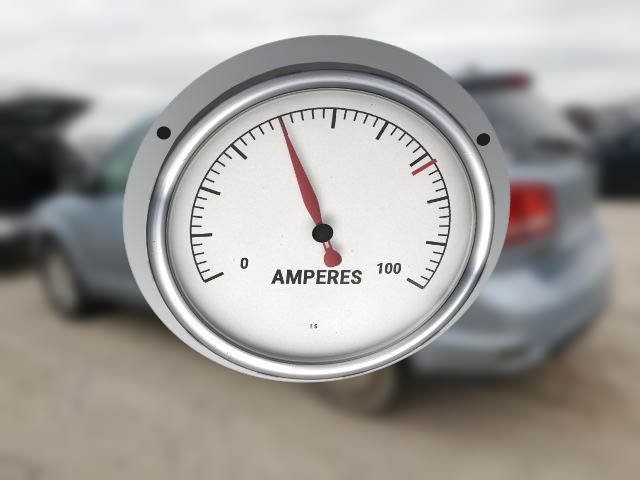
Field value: 40 A
